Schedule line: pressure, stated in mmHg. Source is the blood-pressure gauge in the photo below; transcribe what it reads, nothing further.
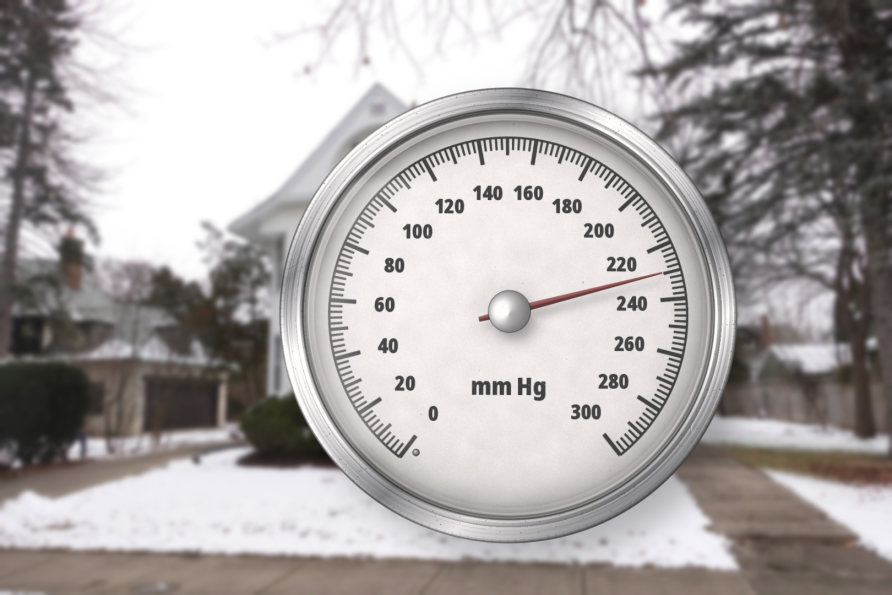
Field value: 230 mmHg
